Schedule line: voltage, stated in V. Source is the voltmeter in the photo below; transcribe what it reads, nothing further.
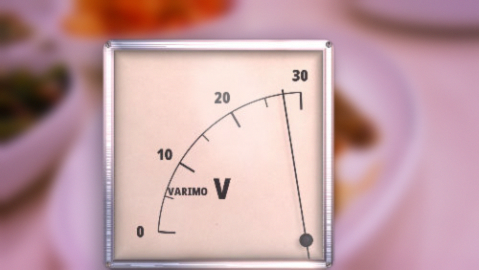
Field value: 27.5 V
